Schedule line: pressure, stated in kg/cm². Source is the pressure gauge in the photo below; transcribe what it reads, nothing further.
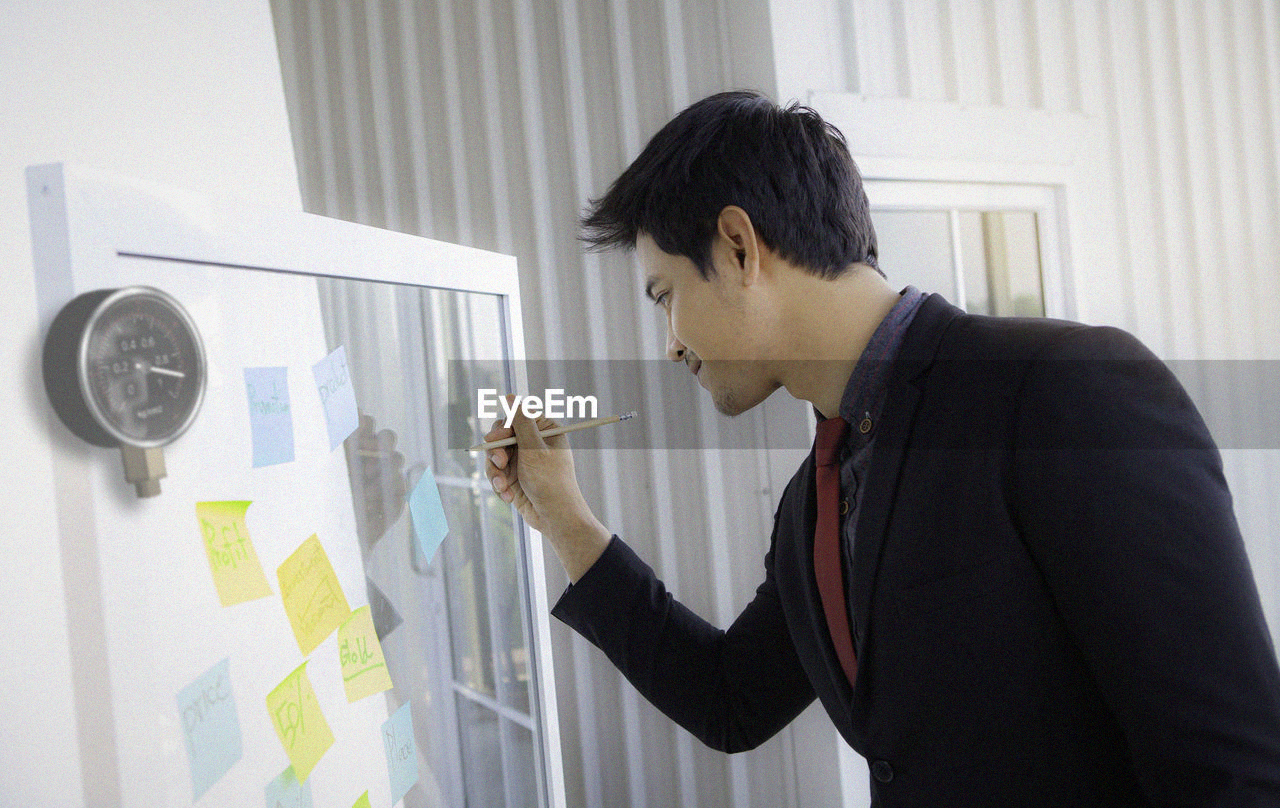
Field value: 0.9 kg/cm²
